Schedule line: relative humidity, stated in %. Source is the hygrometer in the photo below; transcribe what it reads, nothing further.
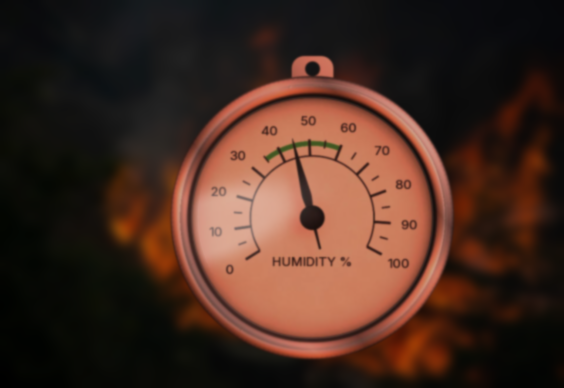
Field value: 45 %
